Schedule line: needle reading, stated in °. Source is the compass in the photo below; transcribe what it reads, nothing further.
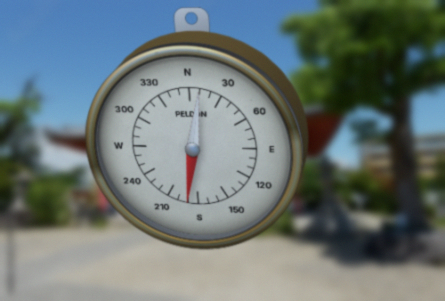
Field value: 190 °
